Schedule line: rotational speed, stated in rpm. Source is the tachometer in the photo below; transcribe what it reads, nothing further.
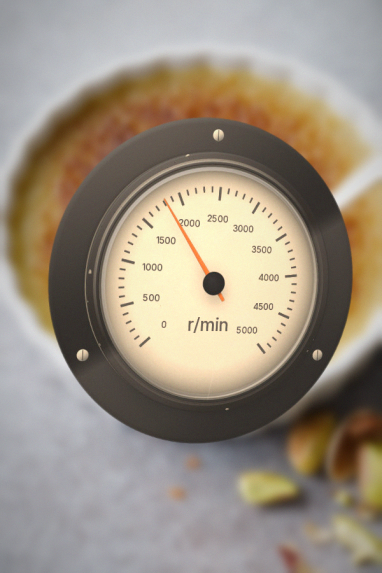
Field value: 1800 rpm
